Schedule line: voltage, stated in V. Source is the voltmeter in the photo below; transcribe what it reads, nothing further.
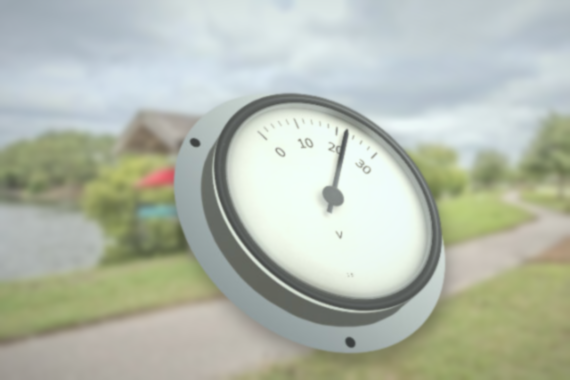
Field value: 22 V
